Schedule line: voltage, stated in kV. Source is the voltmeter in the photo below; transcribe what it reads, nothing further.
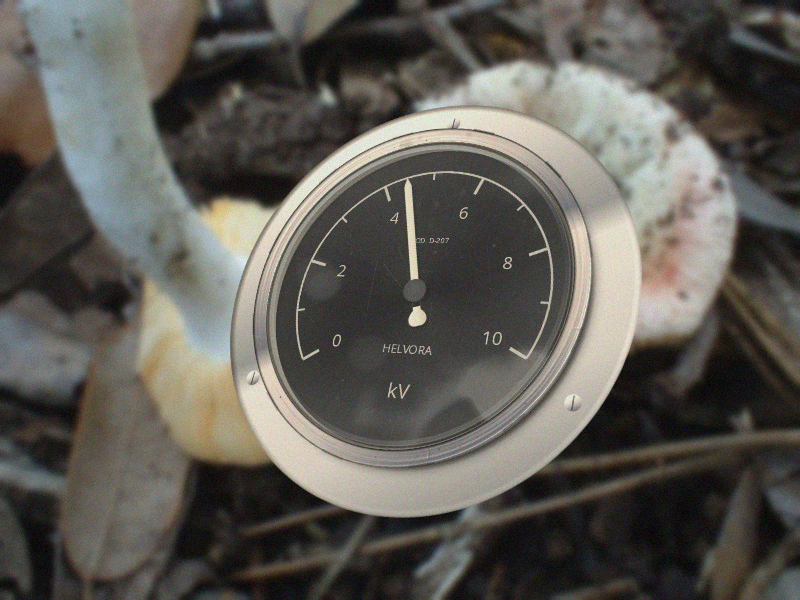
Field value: 4.5 kV
